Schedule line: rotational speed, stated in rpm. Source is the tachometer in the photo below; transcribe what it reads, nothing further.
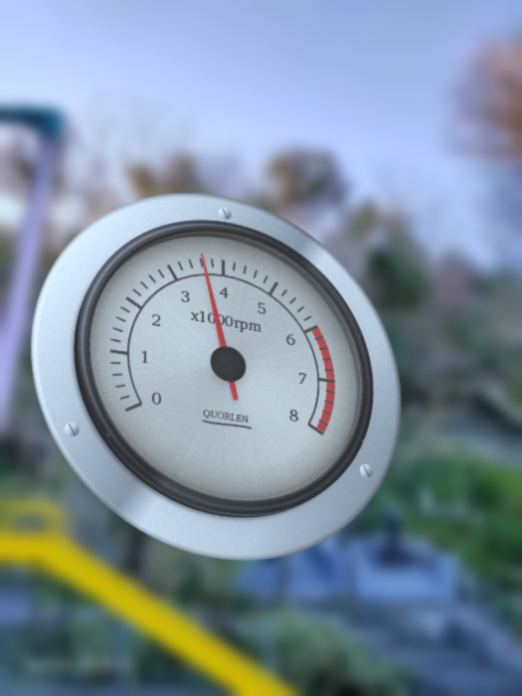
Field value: 3600 rpm
